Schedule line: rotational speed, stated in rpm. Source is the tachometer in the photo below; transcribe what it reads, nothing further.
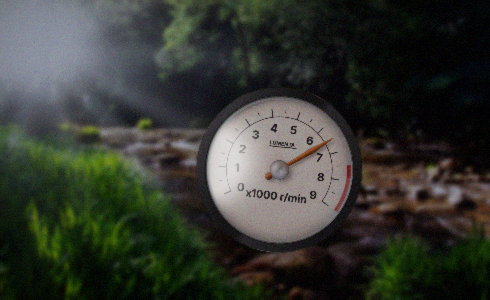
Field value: 6500 rpm
